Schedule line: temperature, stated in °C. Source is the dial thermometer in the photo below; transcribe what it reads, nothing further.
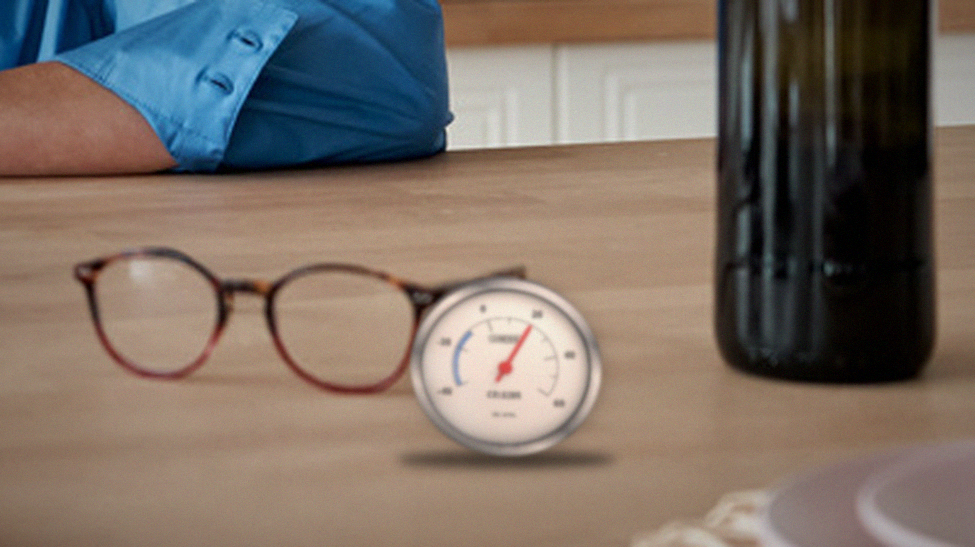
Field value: 20 °C
